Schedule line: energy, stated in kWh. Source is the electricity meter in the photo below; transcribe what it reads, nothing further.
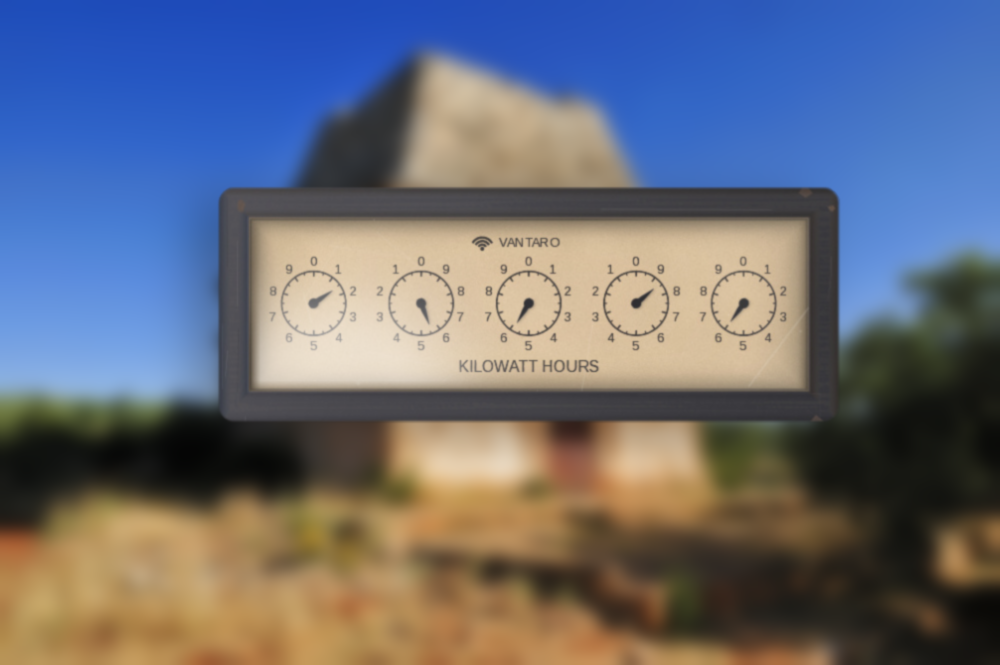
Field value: 15586 kWh
